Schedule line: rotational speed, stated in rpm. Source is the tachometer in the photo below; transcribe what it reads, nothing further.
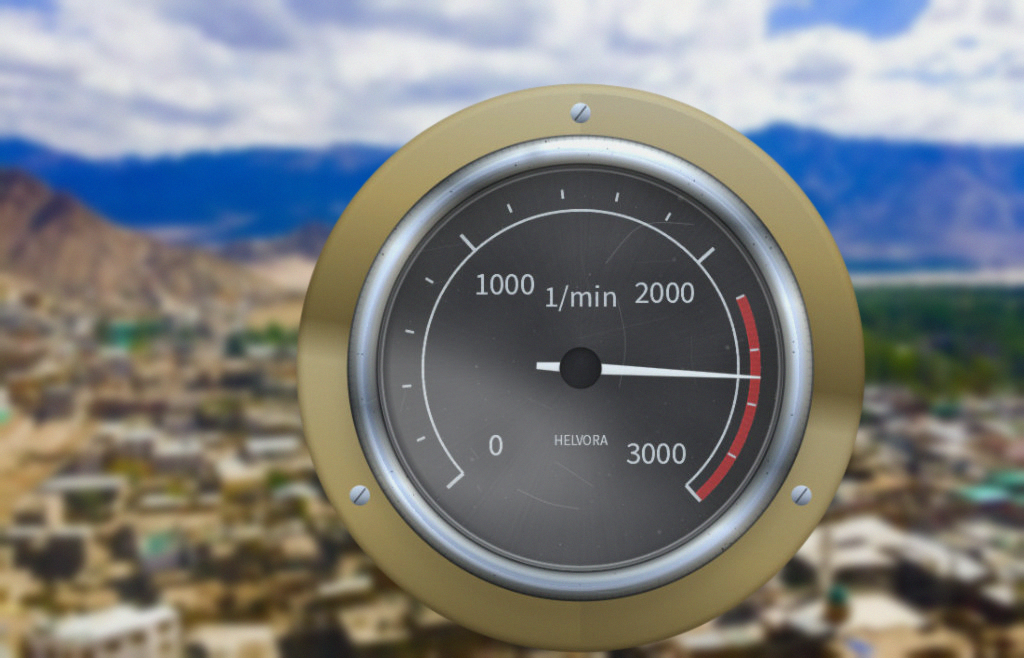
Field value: 2500 rpm
